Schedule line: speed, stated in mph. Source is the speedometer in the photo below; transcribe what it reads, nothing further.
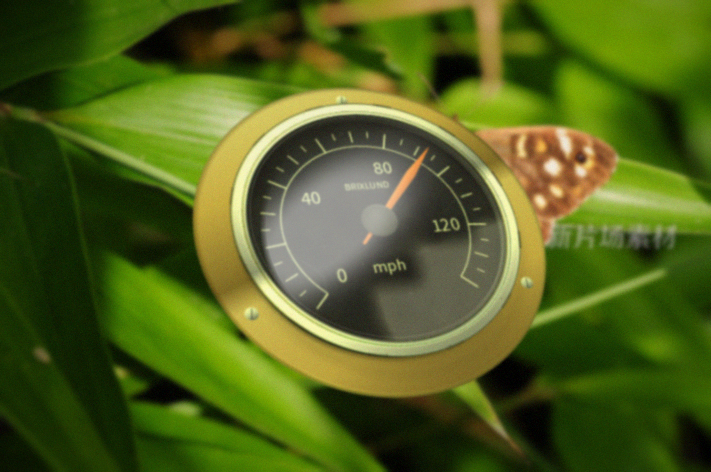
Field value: 92.5 mph
